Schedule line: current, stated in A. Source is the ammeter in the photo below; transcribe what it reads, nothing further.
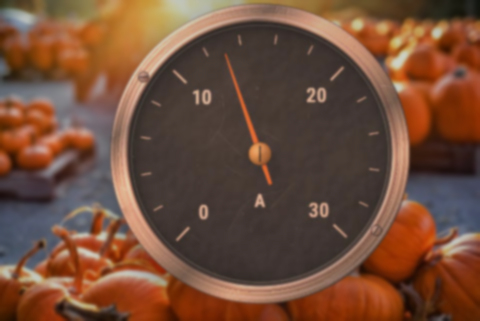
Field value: 13 A
